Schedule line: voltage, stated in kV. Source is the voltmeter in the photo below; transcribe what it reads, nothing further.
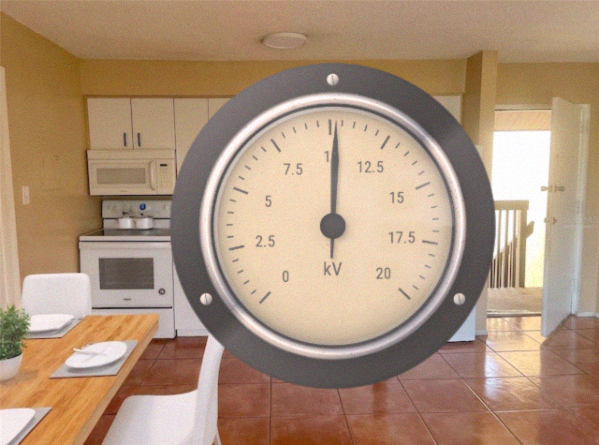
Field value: 10.25 kV
